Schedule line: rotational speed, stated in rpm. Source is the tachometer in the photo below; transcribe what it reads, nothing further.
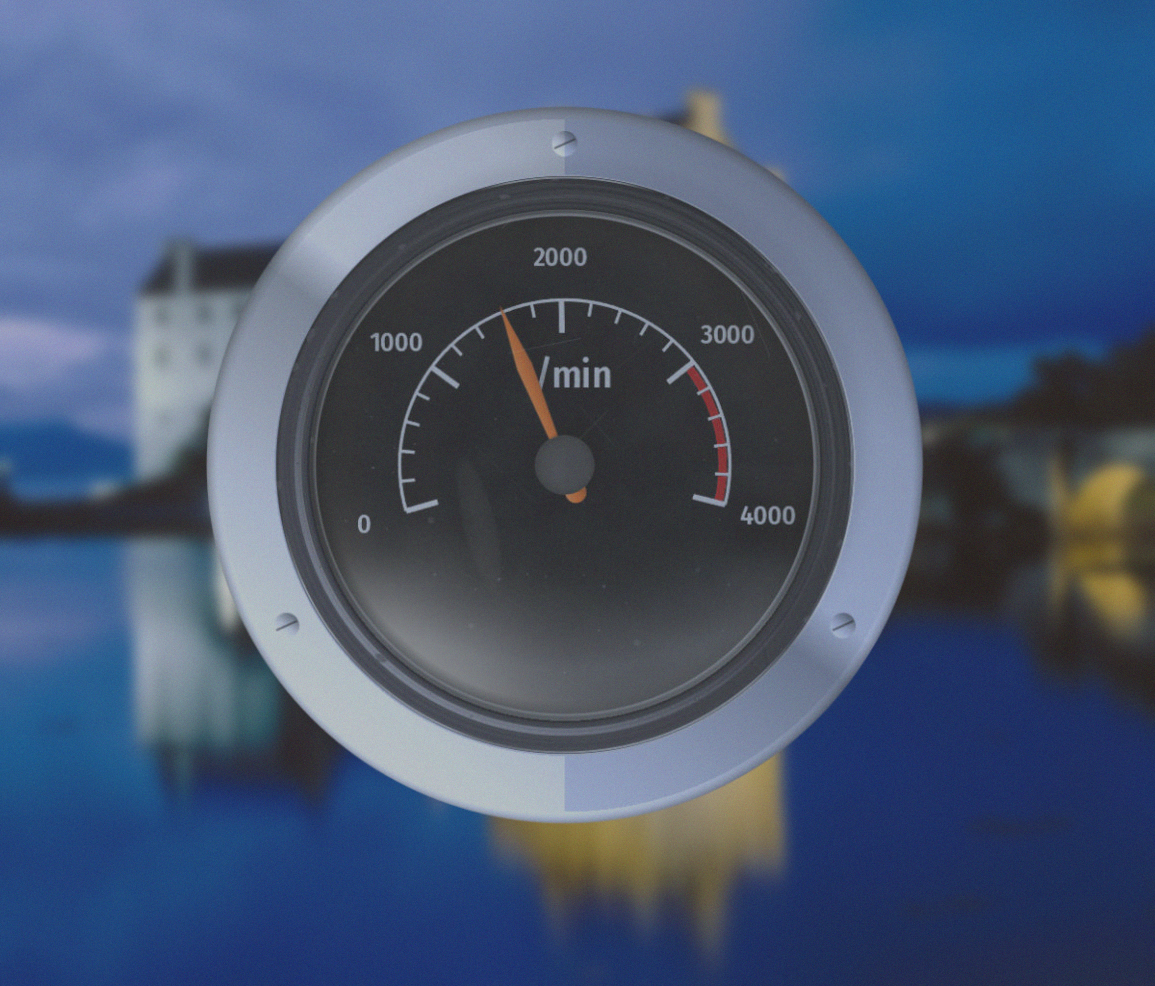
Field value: 1600 rpm
